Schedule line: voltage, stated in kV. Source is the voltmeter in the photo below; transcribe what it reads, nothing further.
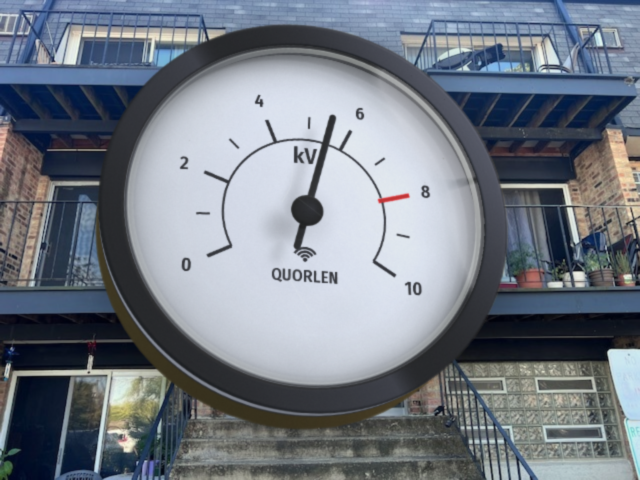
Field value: 5.5 kV
